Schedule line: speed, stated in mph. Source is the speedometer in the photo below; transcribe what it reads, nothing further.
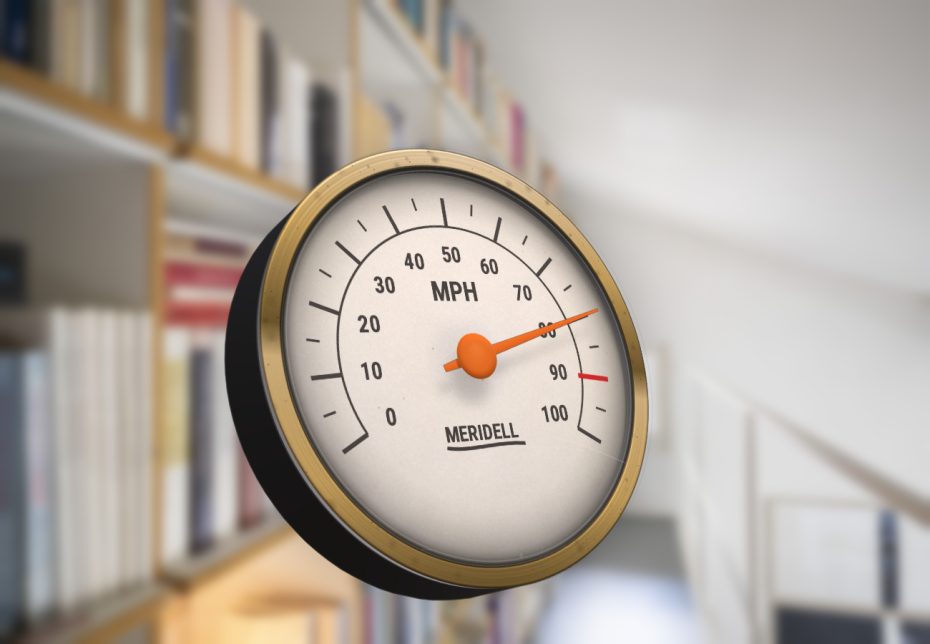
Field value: 80 mph
